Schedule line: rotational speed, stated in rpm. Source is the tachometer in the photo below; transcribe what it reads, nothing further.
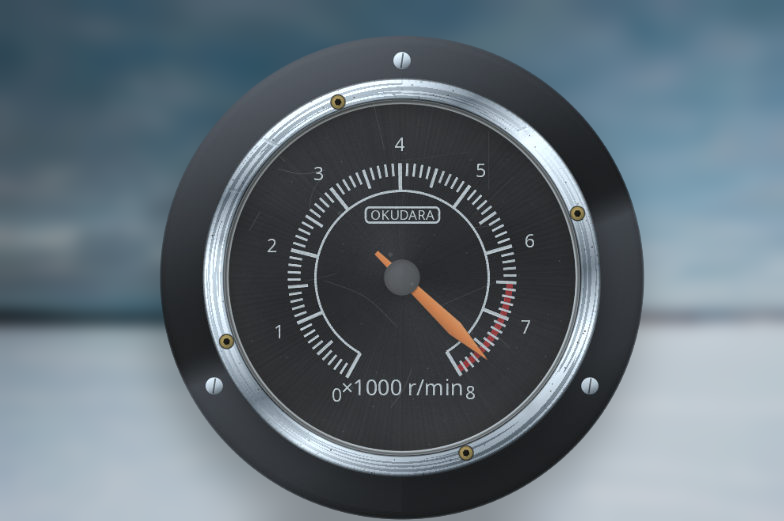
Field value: 7600 rpm
